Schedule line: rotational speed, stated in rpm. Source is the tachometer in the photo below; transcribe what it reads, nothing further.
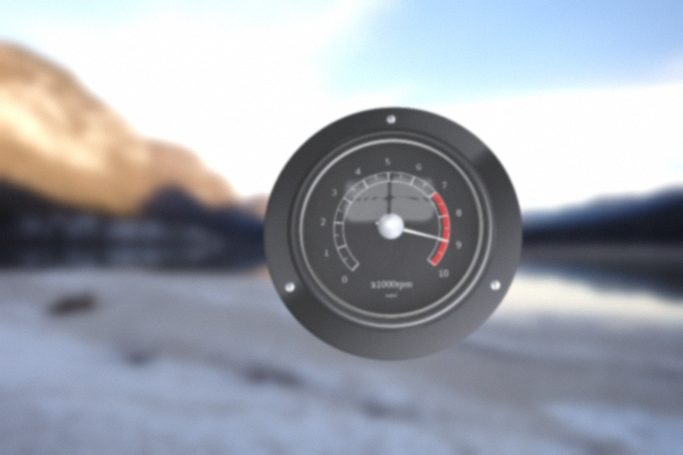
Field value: 9000 rpm
